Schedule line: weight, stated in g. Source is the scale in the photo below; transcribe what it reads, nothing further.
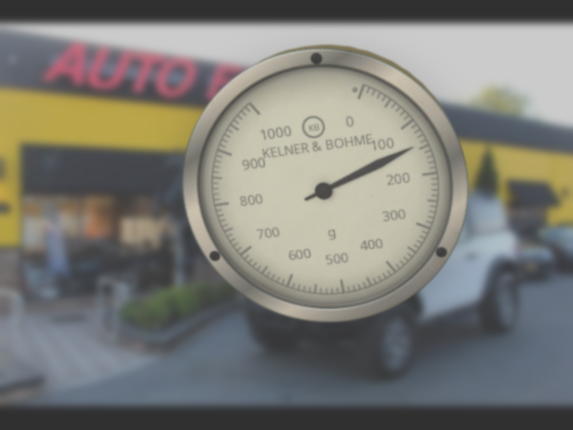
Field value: 140 g
